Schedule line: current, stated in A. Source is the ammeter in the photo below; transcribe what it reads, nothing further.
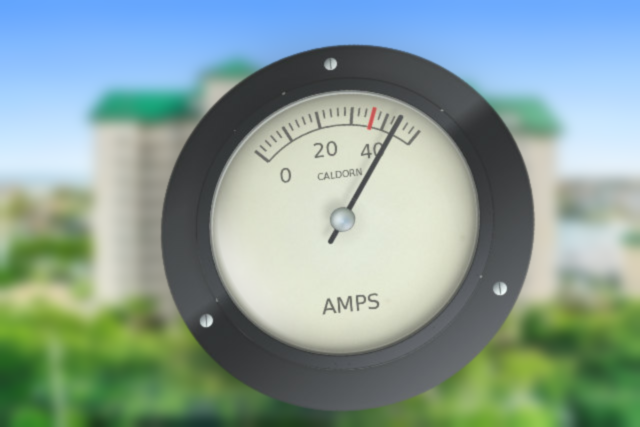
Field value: 44 A
